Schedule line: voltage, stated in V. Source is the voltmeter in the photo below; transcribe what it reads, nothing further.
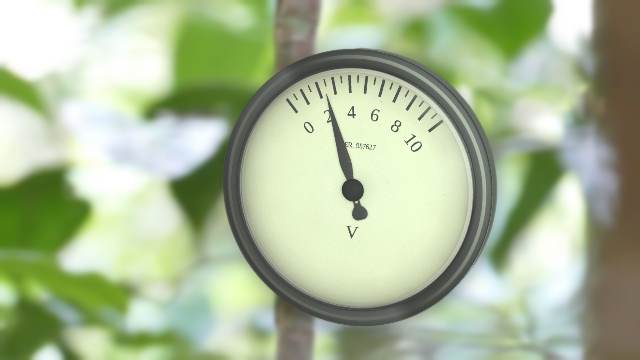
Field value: 2.5 V
